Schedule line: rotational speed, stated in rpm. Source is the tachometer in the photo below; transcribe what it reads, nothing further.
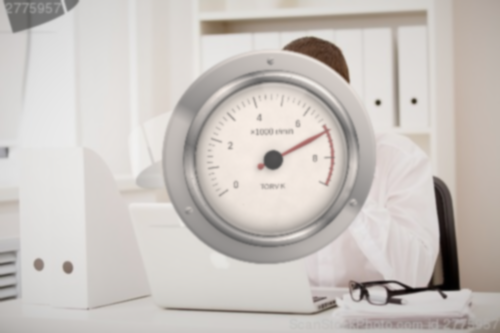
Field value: 7000 rpm
